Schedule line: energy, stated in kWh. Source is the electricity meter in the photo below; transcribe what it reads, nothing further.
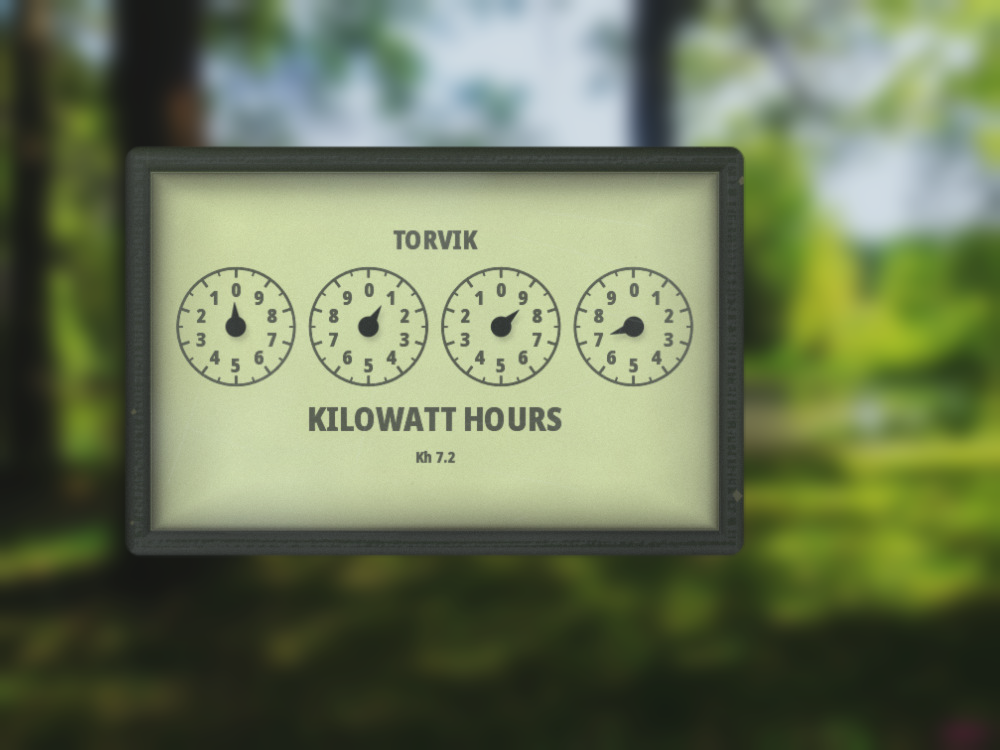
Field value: 87 kWh
